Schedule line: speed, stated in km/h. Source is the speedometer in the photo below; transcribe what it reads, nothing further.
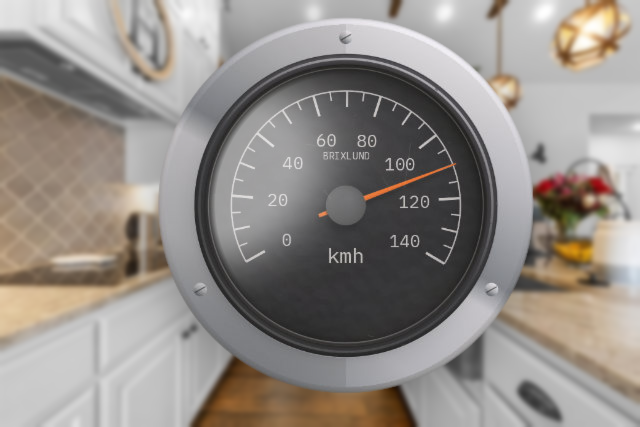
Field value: 110 km/h
